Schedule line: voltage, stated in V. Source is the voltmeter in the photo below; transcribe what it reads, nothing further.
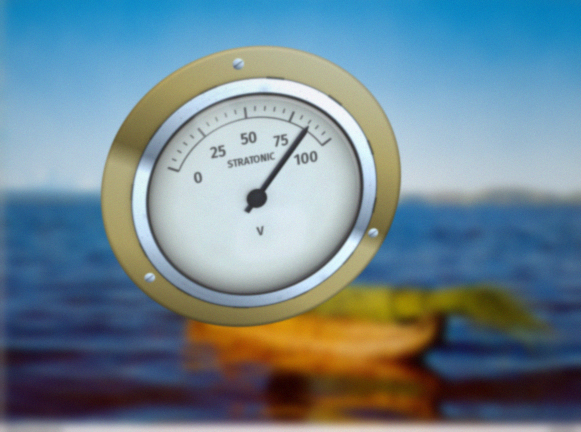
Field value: 85 V
